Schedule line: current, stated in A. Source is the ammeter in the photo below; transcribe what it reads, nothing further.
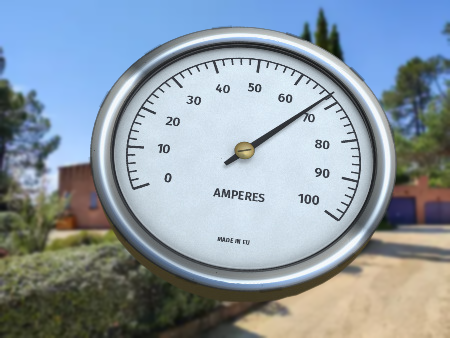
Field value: 68 A
